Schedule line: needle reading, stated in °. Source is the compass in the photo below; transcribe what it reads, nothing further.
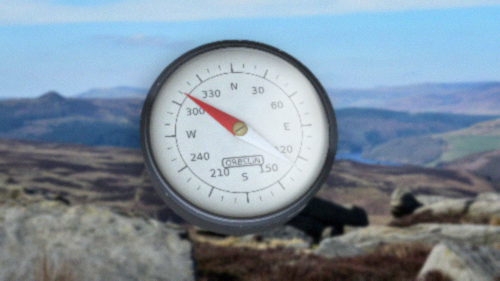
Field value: 310 °
